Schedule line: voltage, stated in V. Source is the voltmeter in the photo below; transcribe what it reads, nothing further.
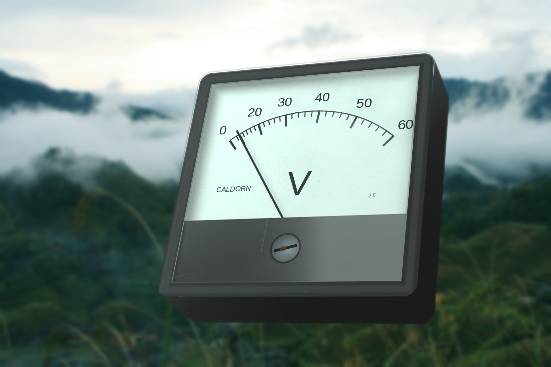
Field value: 10 V
